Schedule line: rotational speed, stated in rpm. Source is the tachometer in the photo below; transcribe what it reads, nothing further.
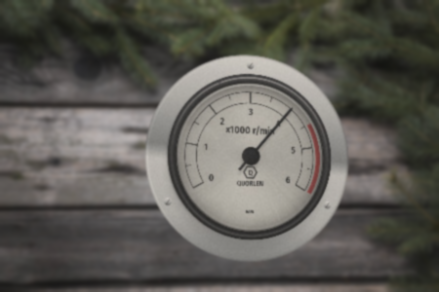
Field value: 4000 rpm
